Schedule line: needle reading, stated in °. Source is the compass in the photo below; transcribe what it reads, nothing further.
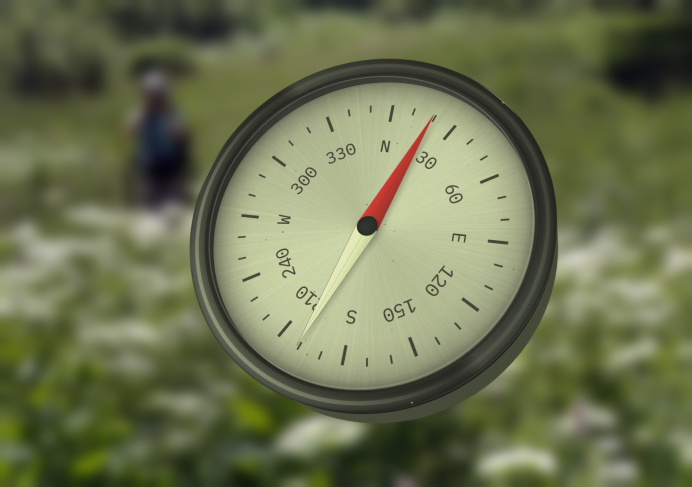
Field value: 20 °
